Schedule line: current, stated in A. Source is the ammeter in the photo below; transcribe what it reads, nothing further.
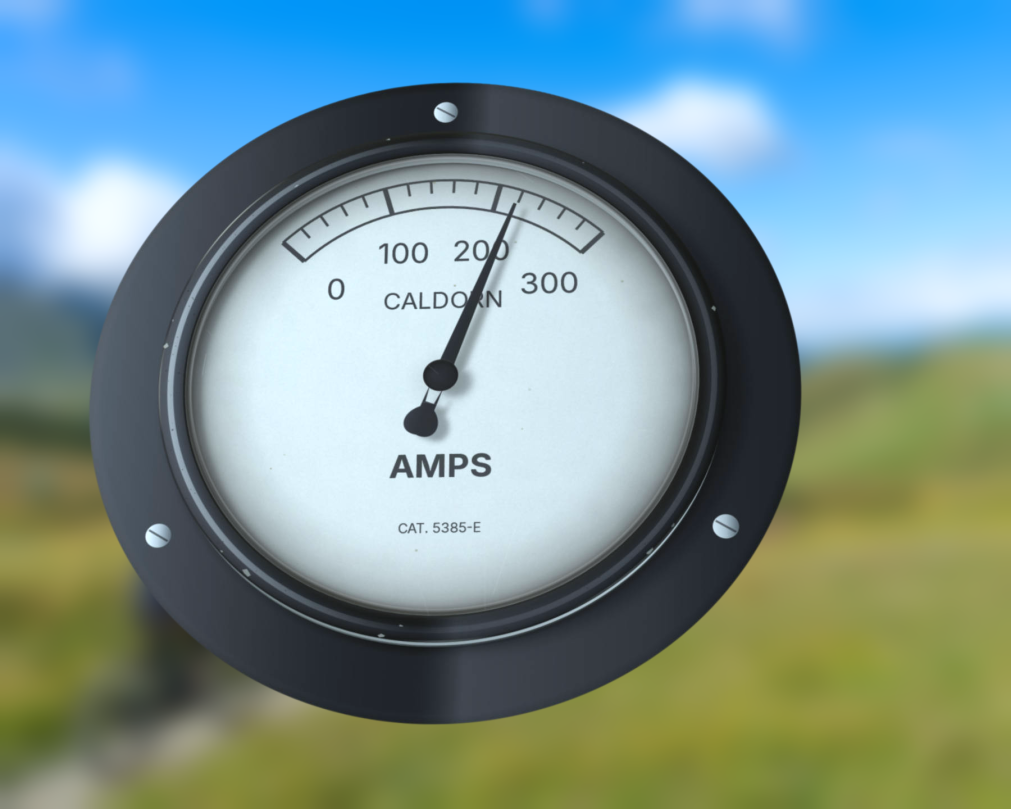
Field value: 220 A
